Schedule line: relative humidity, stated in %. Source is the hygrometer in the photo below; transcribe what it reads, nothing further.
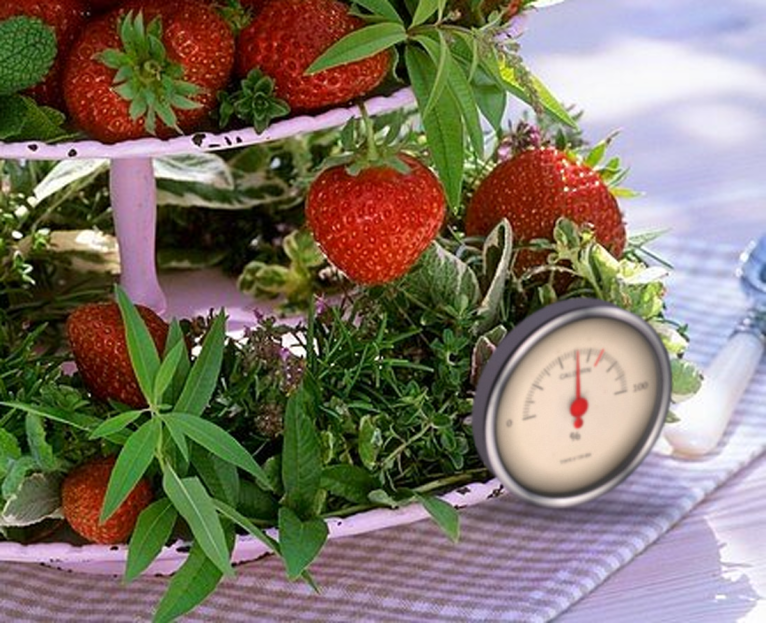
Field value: 50 %
